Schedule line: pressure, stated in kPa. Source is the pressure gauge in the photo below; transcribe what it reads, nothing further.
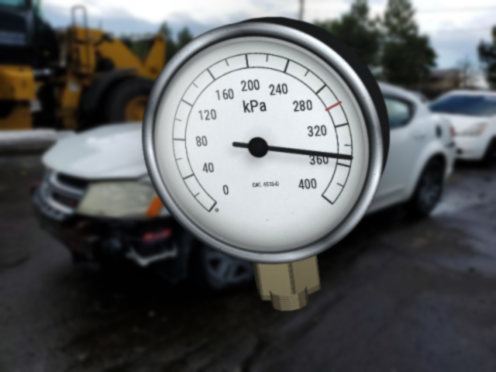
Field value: 350 kPa
